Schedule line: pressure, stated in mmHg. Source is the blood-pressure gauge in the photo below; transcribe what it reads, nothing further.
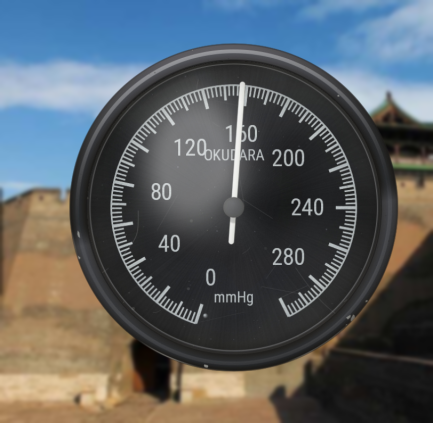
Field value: 158 mmHg
